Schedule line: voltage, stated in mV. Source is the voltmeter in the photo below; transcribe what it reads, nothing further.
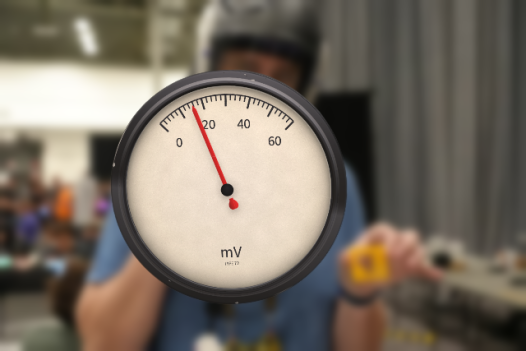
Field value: 16 mV
